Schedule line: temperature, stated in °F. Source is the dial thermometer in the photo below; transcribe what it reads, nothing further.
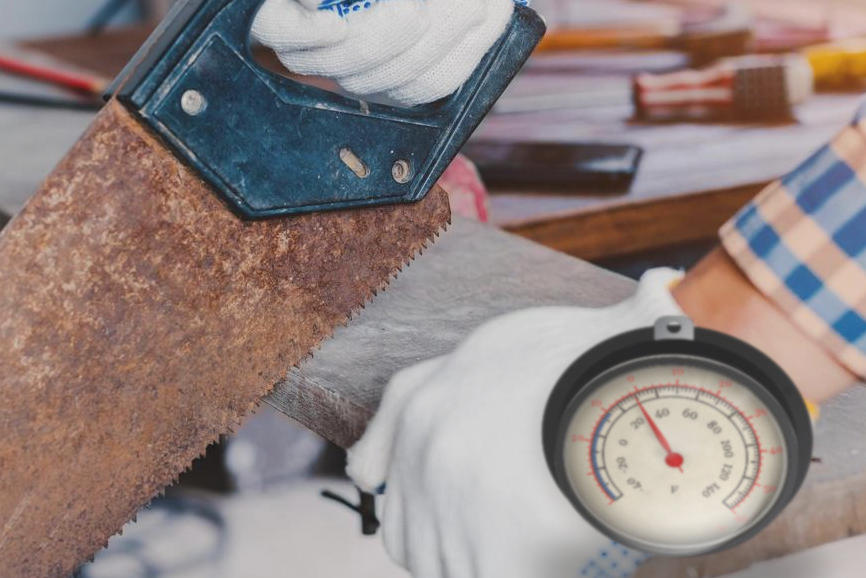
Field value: 30 °F
